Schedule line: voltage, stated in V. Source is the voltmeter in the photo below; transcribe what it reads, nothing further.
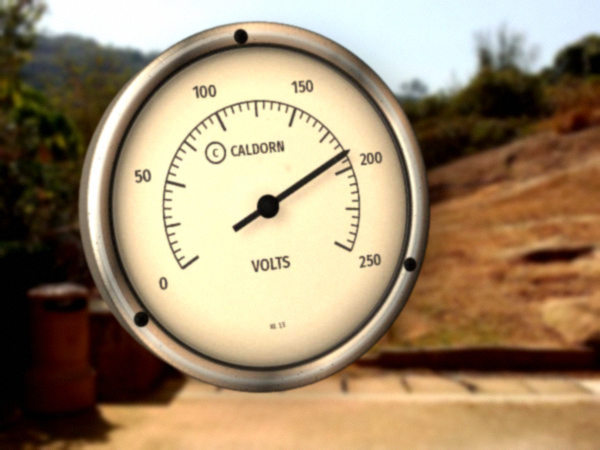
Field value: 190 V
